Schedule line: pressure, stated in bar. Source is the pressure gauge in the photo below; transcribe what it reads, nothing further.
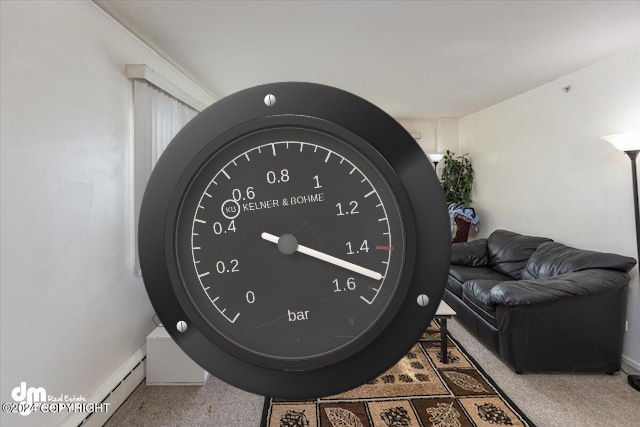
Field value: 1.5 bar
